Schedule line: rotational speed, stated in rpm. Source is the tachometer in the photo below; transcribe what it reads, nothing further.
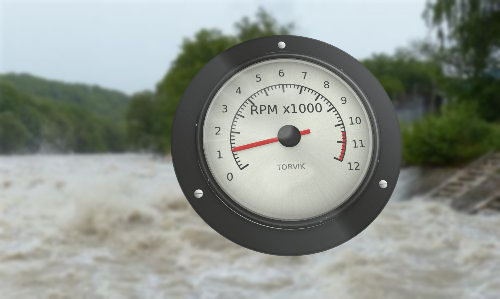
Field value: 1000 rpm
